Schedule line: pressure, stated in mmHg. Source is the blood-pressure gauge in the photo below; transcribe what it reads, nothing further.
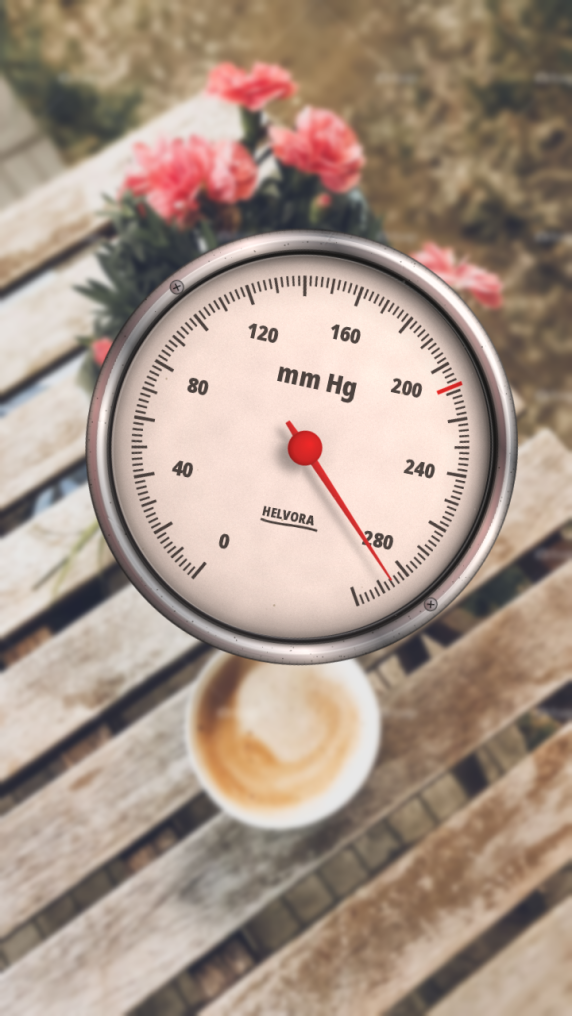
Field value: 286 mmHg
